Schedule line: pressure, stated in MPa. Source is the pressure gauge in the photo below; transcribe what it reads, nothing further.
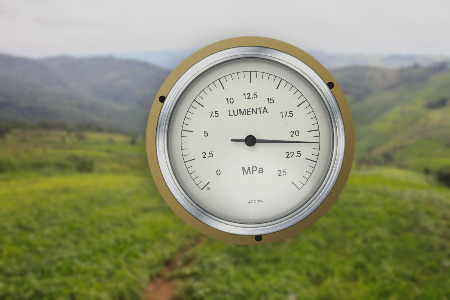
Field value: 21 MPa
